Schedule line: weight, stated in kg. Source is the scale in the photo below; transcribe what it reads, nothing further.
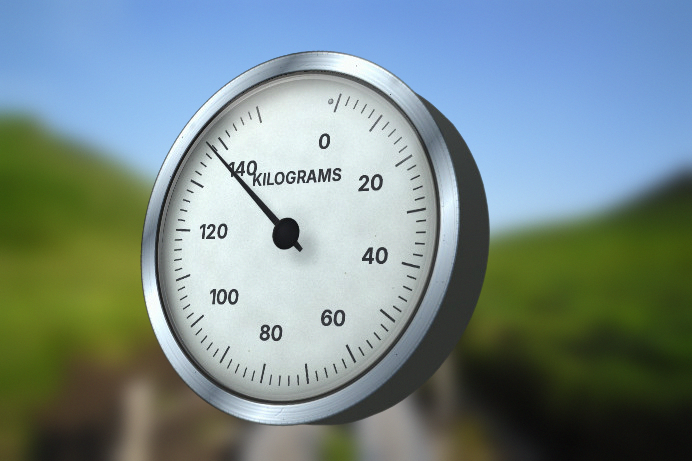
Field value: 138 kg
